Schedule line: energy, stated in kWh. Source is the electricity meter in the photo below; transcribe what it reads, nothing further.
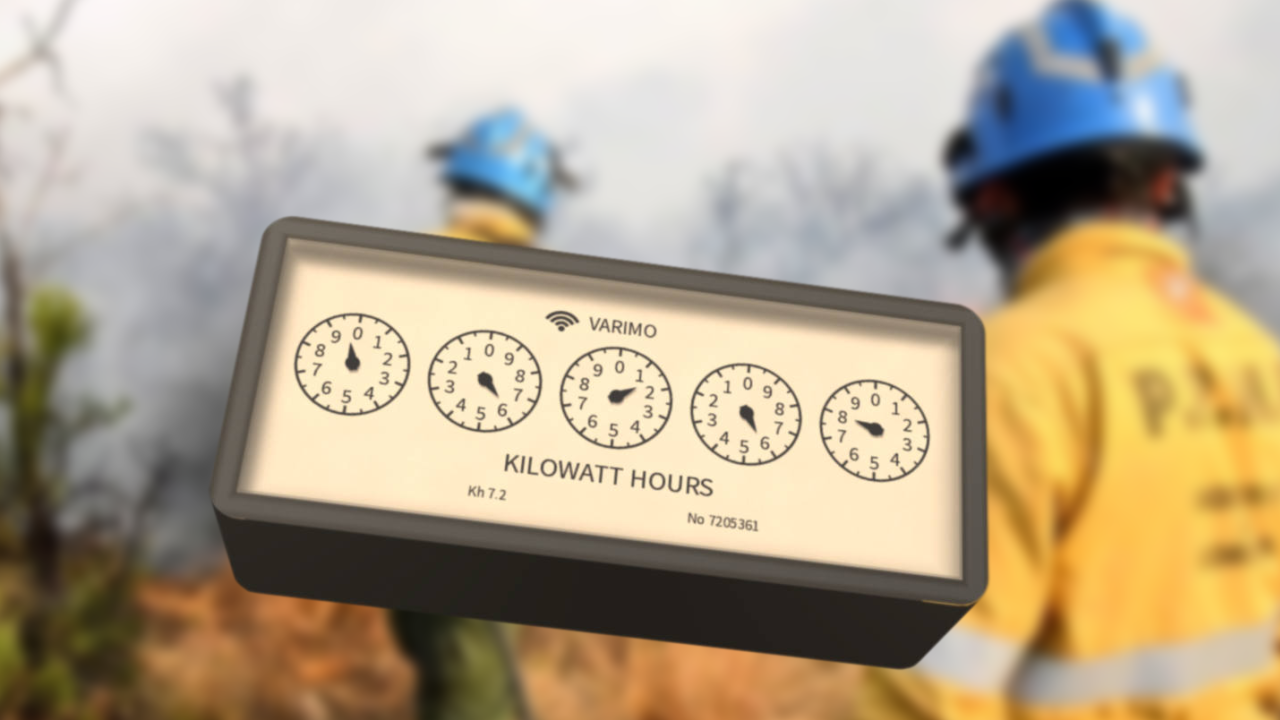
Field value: 96158 kWh
